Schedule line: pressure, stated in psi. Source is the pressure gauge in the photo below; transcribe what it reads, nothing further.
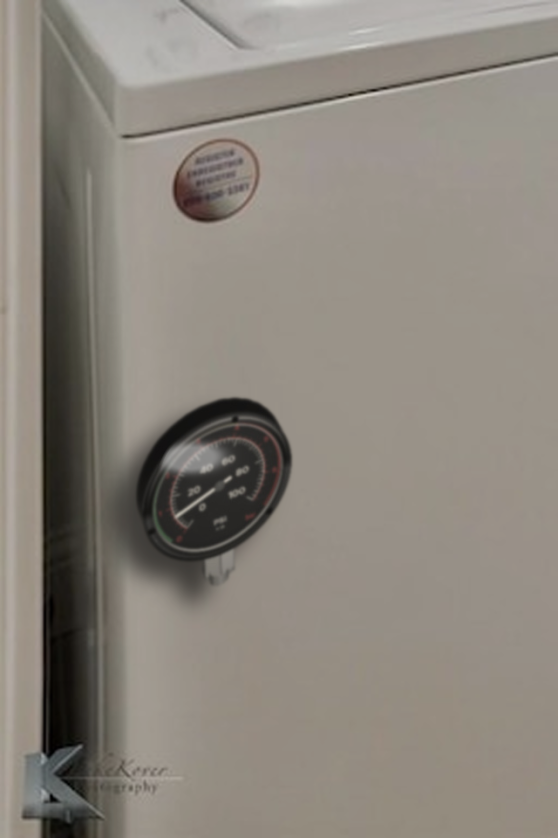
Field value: 10 psi
